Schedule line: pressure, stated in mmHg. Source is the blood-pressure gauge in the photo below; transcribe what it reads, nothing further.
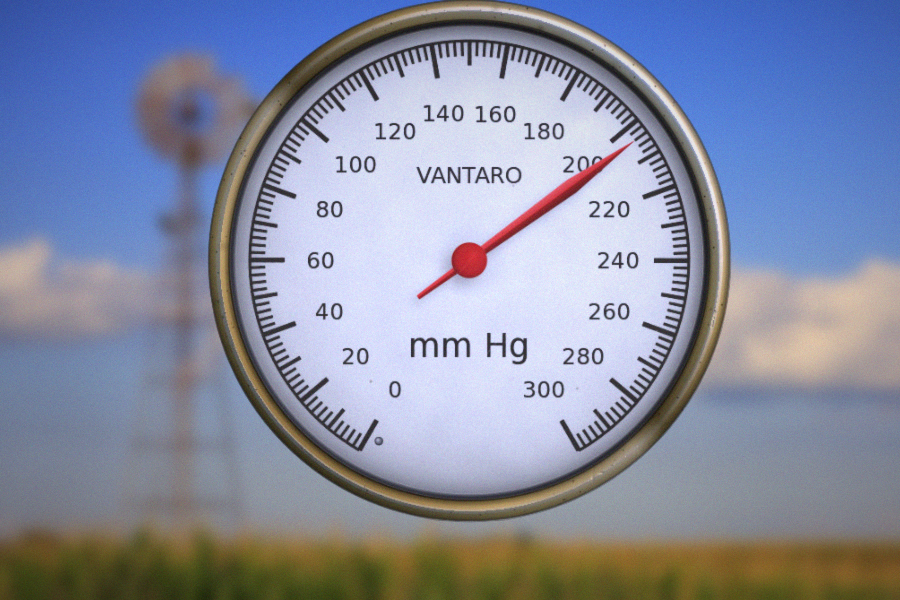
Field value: 204 mmHg
